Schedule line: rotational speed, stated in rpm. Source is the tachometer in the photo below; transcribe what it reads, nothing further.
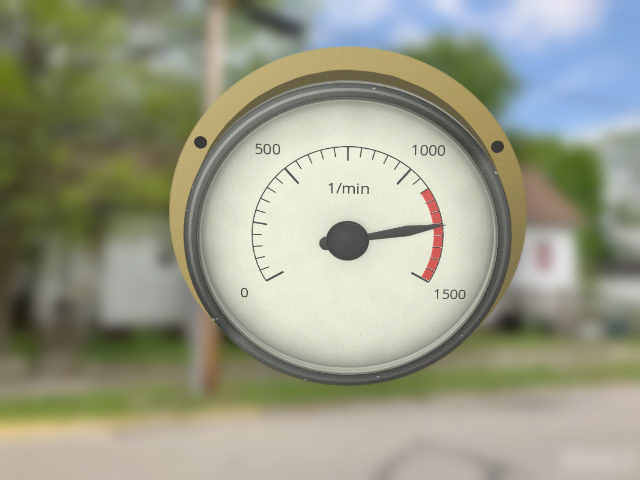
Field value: 1250 rpm
